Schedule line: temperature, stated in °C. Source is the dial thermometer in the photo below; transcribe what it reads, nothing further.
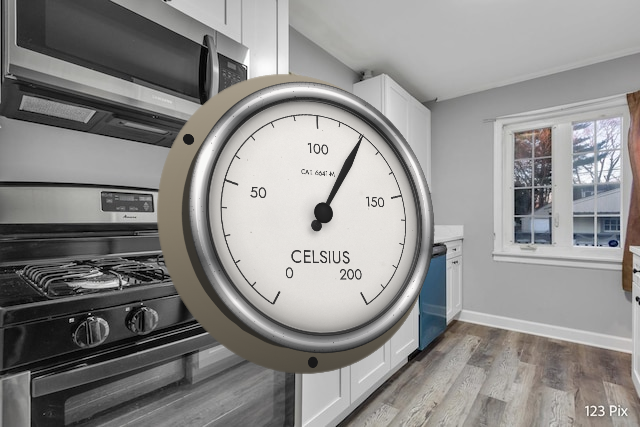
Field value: 120 °C
